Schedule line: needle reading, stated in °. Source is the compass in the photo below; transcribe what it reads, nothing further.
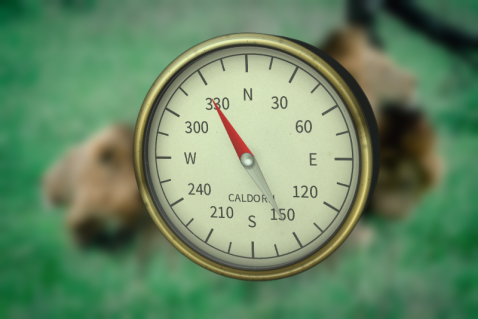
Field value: 330 °
